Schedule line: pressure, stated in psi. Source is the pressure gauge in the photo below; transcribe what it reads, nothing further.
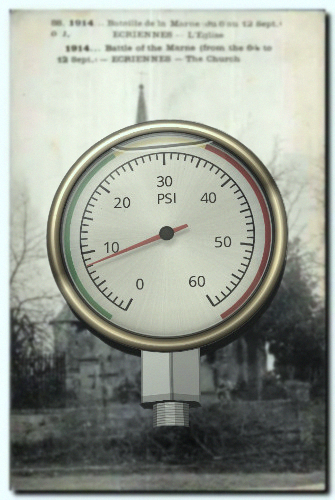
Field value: 8 psi
